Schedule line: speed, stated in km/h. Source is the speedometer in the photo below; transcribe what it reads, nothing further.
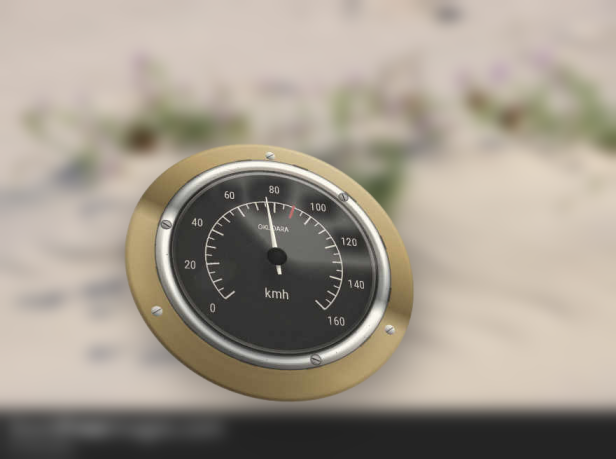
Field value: 75 km/h
